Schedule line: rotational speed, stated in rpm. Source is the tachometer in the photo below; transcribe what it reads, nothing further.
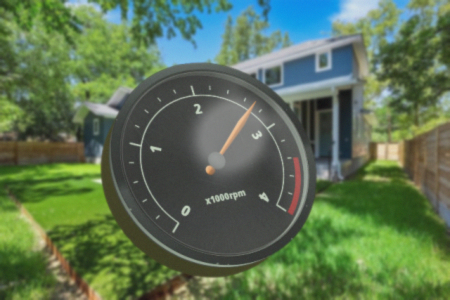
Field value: 2700 rpm
